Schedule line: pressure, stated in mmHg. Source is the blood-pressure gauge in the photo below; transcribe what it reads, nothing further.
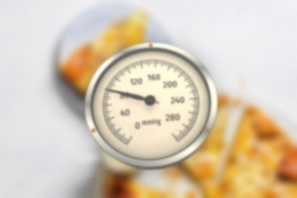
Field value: 80 mmHg
